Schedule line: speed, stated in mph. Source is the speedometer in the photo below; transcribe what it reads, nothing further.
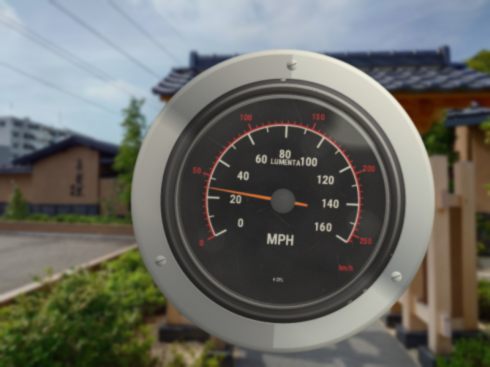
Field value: 25 mph
